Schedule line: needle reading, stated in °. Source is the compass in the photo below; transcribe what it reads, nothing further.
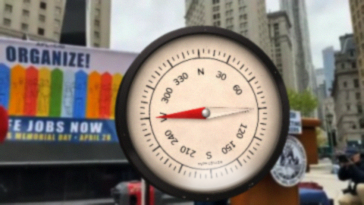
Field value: 270 °
